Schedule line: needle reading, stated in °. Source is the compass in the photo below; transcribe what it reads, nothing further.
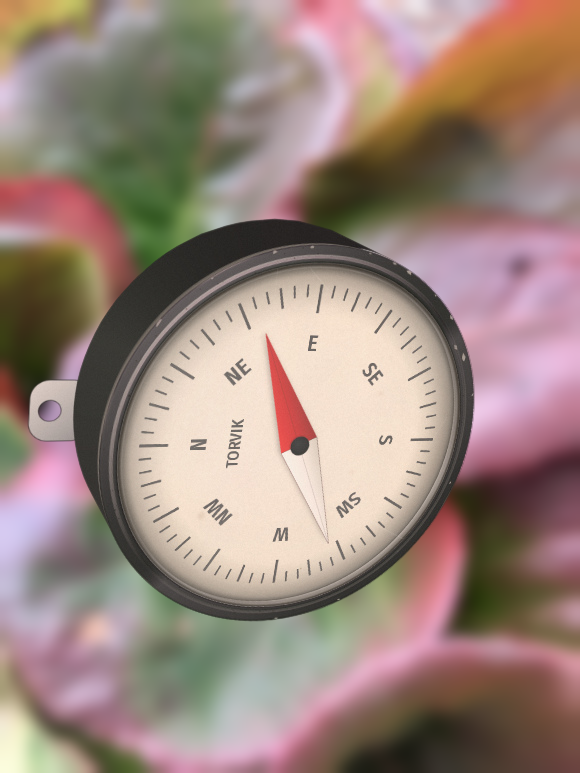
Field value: 65 °
